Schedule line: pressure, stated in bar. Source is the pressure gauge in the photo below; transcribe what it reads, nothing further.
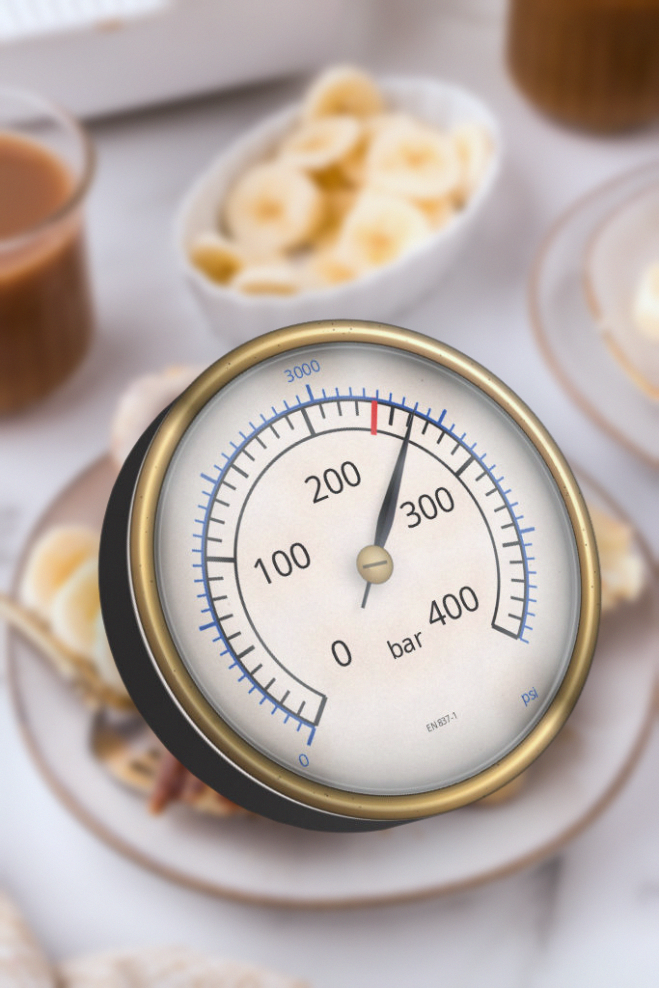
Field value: 260 bar
